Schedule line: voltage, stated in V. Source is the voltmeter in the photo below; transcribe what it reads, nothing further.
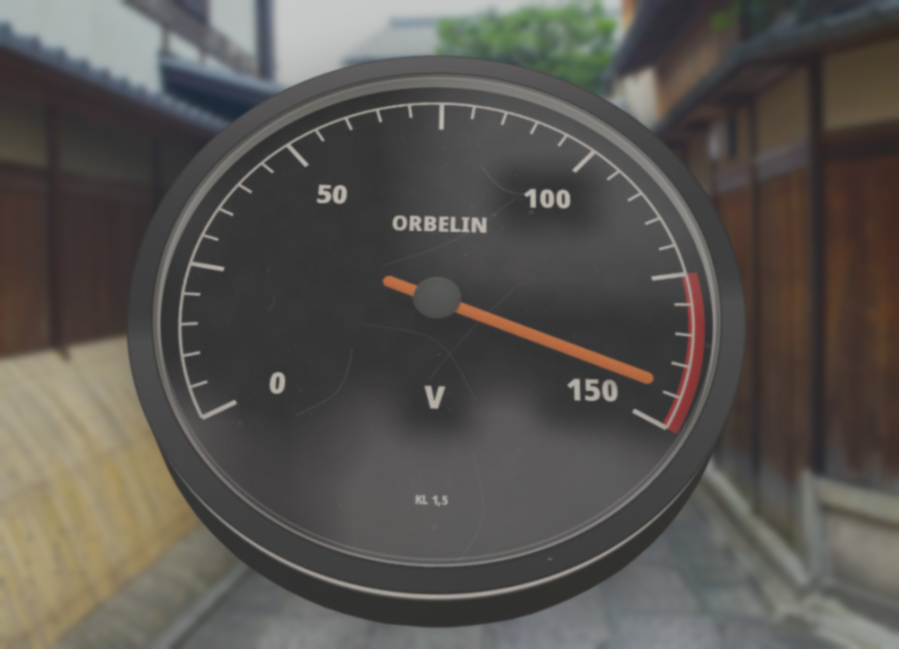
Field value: 145 V
